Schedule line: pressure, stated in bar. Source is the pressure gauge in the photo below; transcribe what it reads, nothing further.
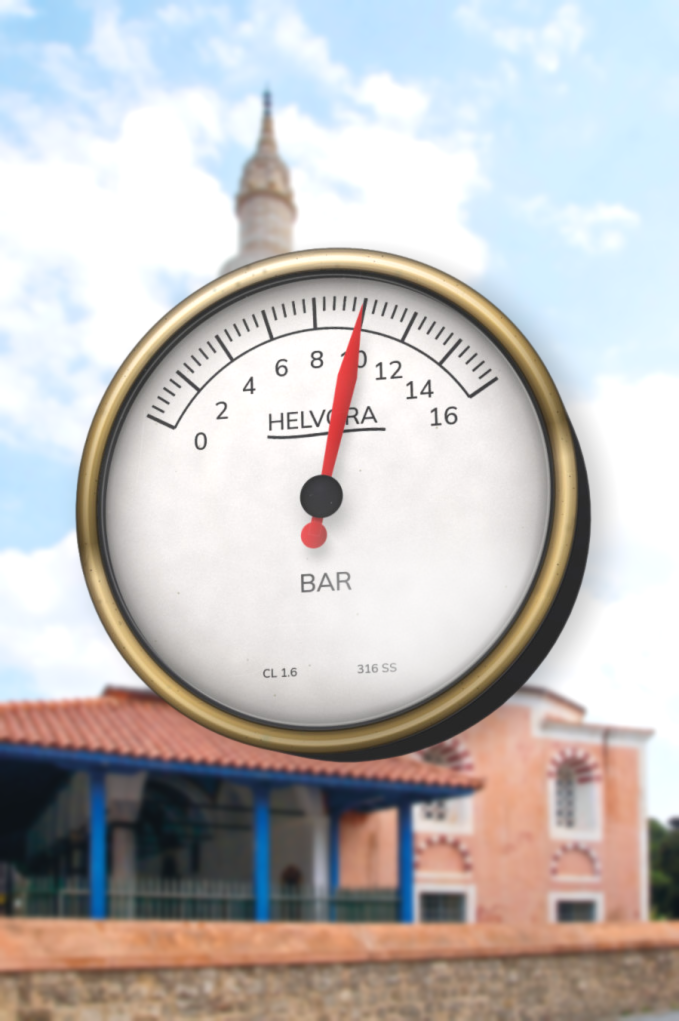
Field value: 10 bar
